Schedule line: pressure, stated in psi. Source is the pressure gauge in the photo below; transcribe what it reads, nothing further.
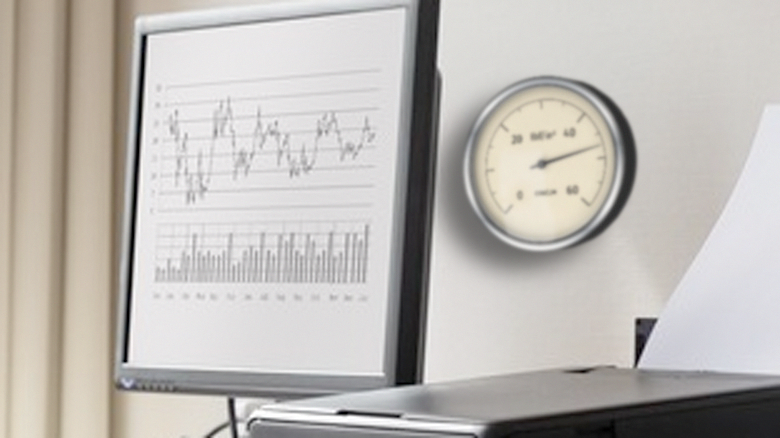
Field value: 47.5 psi
